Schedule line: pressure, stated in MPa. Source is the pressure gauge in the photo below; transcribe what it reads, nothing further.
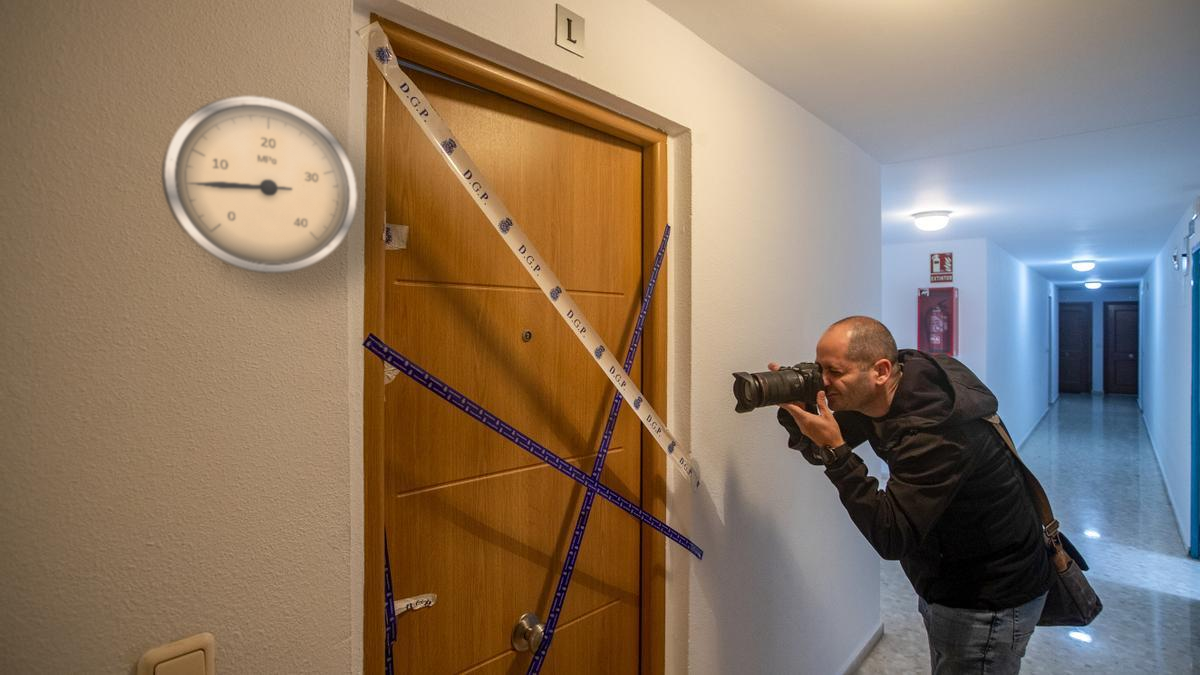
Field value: 6 MPa
